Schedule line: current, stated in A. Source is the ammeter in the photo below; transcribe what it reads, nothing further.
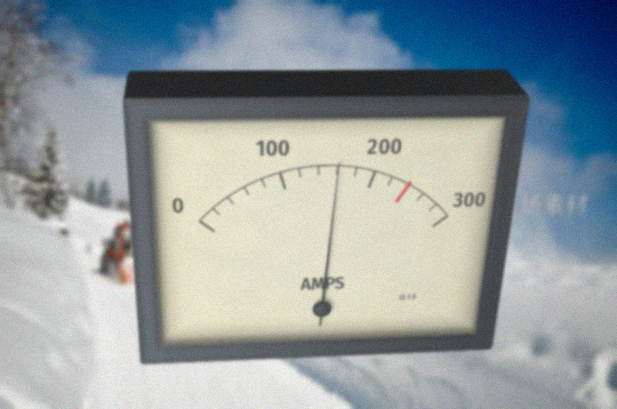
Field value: 160 A
